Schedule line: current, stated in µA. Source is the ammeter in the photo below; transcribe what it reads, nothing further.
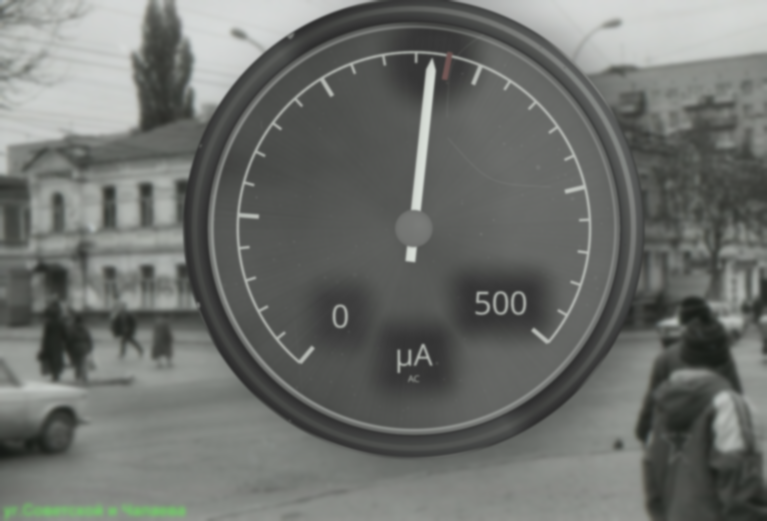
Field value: 270 µA
